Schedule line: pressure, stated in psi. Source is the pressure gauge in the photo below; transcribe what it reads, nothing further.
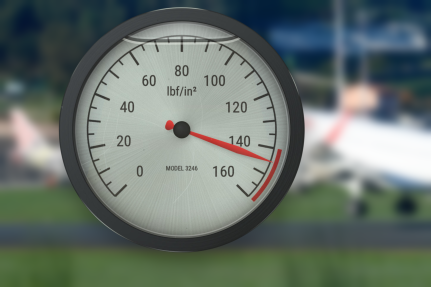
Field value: 145 psi
